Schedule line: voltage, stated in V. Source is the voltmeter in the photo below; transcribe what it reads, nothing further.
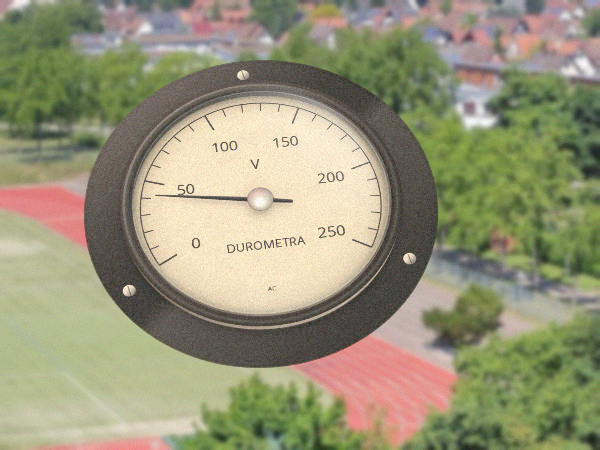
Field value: 40 V
